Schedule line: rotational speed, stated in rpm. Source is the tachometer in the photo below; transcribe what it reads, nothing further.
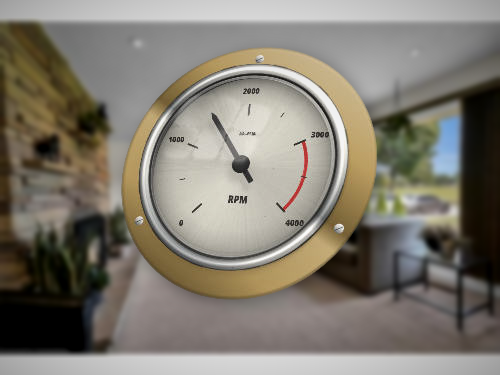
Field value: 1500 rpm
